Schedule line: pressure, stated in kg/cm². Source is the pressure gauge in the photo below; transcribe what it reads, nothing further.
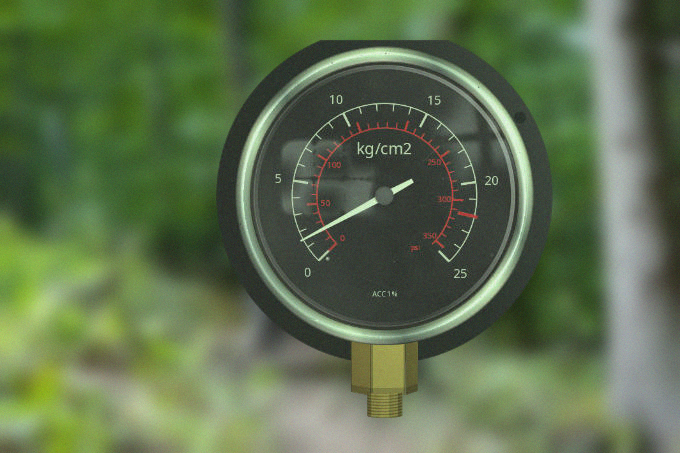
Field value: 1.5 kg/cm²
